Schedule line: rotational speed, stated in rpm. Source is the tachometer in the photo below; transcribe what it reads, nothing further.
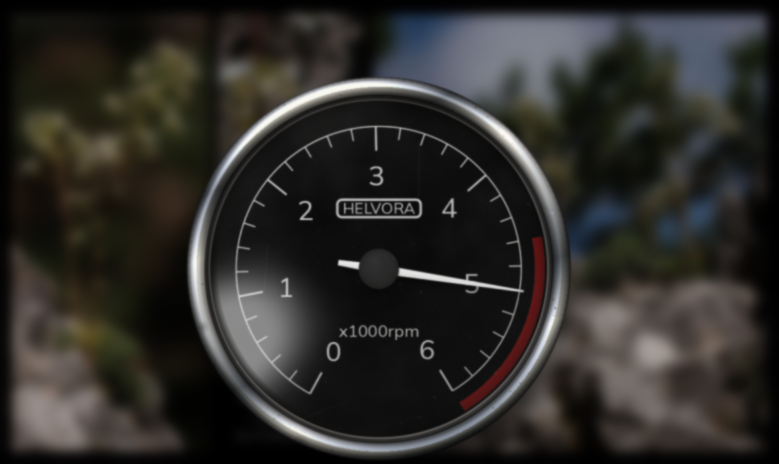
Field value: 5000 rpm
